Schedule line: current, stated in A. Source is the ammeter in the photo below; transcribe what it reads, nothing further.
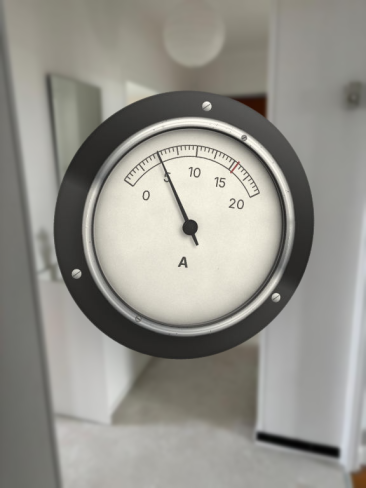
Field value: 5 A
